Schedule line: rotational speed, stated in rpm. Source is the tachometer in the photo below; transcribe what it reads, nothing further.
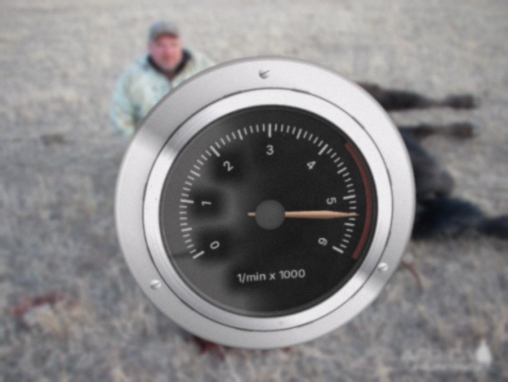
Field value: 5300 rpm
